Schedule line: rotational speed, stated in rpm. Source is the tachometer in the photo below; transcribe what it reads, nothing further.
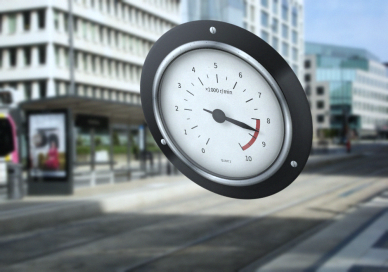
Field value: 8500 rpm
